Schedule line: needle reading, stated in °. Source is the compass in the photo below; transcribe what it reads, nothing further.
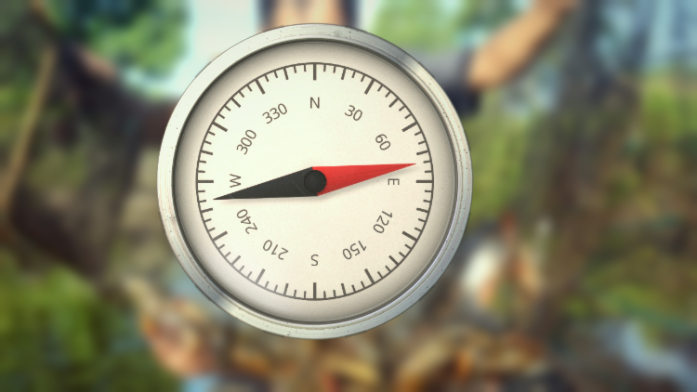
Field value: 80 °
